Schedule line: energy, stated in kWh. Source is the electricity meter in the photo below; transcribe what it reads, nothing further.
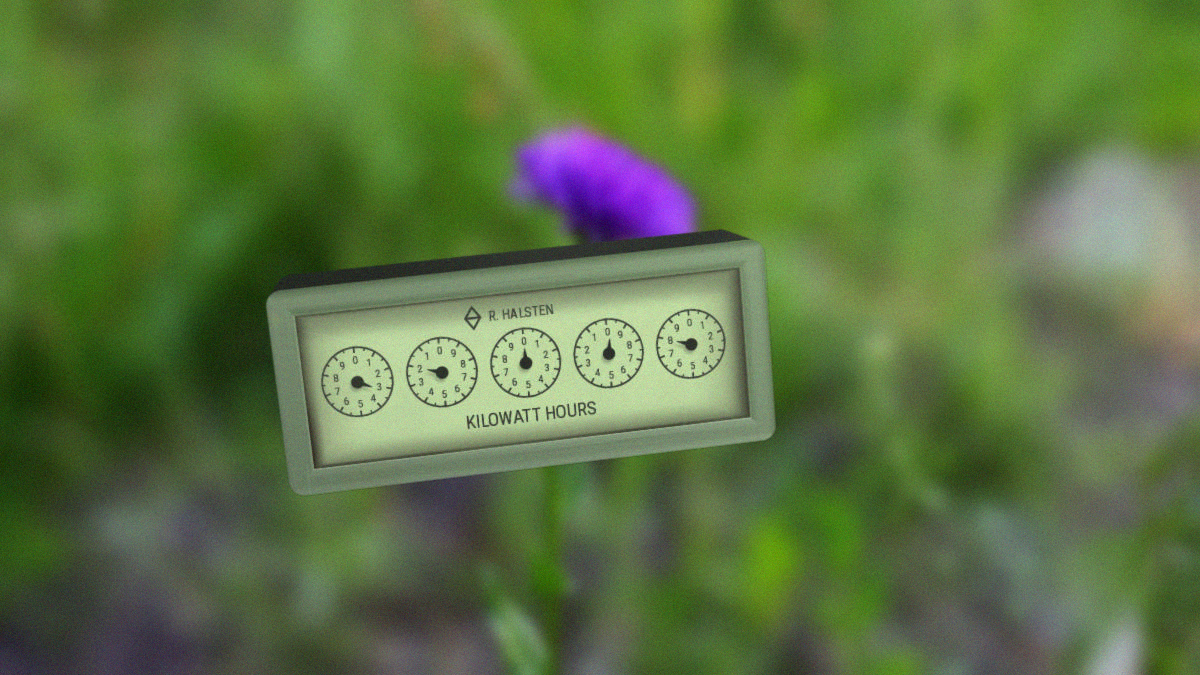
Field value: 31998 kWh
